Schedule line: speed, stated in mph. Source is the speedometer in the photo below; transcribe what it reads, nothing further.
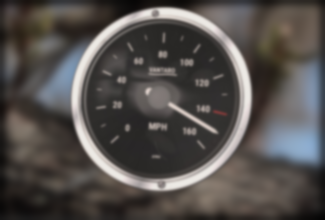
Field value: 150 mph
